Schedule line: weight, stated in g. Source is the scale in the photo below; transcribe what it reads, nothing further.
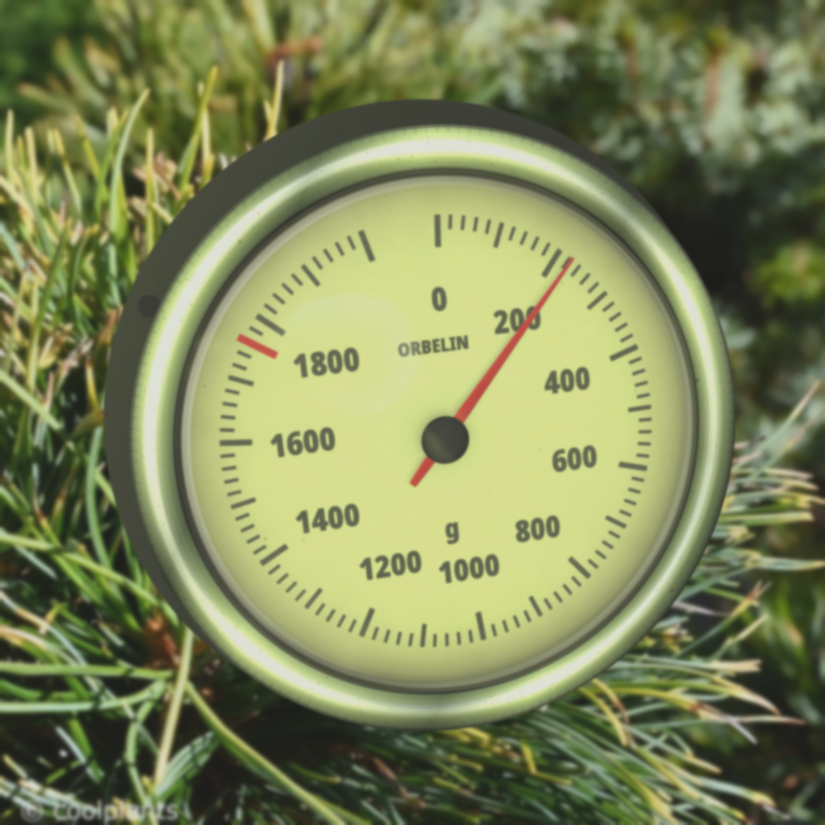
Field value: 220 g
